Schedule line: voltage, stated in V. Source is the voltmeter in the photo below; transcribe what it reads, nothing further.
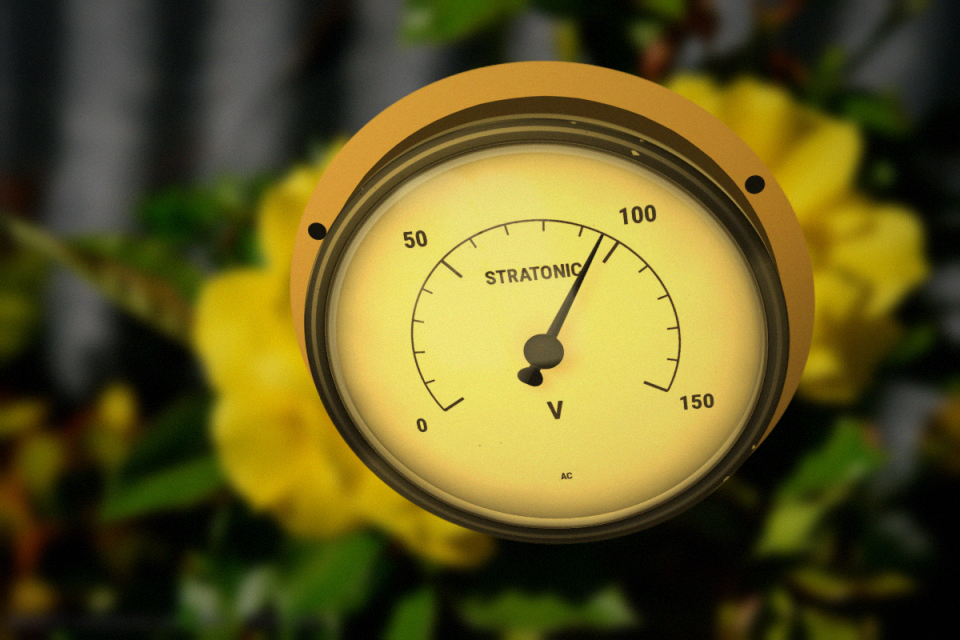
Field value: 95 V
